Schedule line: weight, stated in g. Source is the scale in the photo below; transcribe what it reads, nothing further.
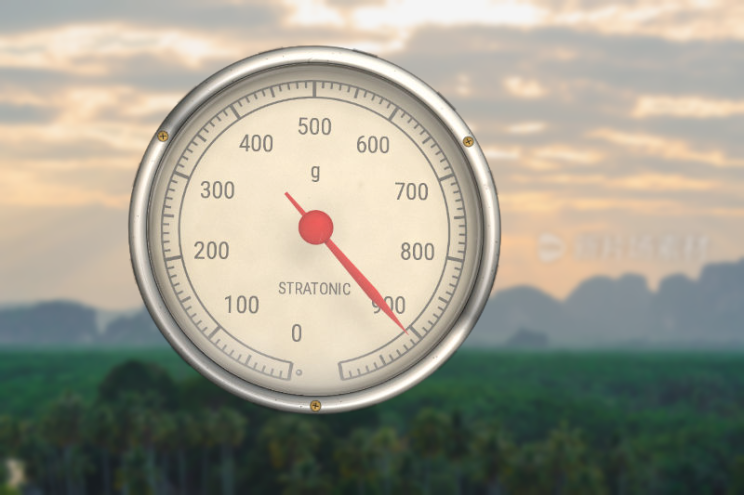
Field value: 910 g
